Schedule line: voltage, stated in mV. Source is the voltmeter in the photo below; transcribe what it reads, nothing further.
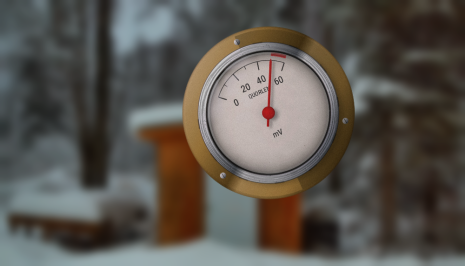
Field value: 50 mV
